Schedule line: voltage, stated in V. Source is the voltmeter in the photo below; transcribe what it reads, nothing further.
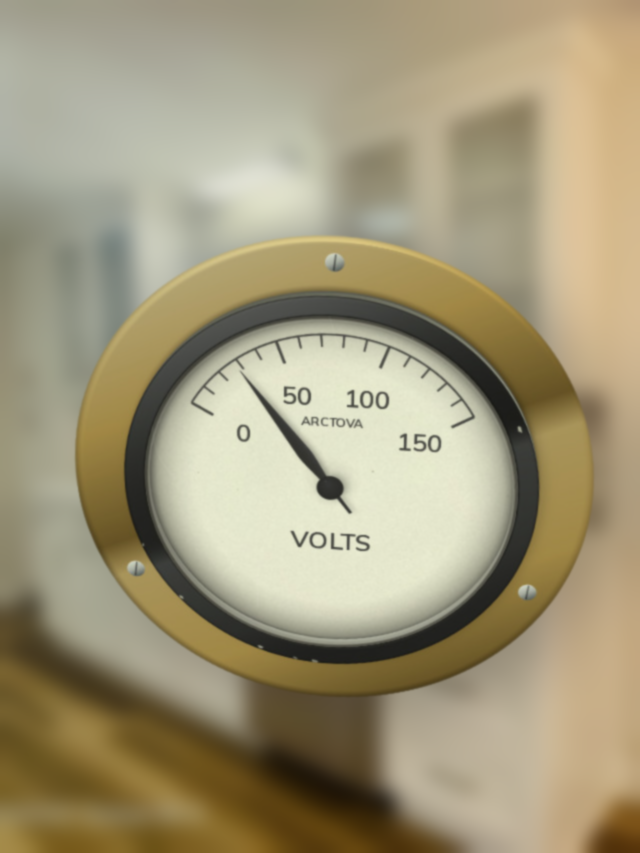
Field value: 30 V
